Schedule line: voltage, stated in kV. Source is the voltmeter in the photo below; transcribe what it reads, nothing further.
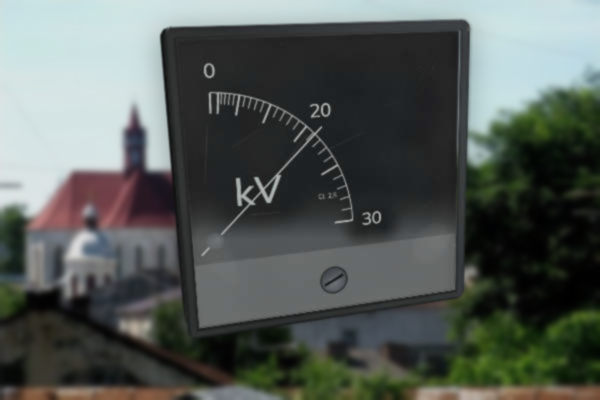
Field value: 21 kV
